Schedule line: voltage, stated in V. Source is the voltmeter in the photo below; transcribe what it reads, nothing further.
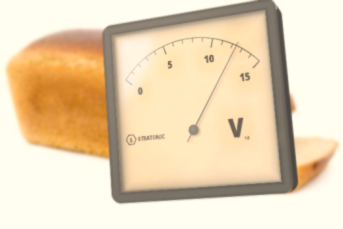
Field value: 12.5 V
